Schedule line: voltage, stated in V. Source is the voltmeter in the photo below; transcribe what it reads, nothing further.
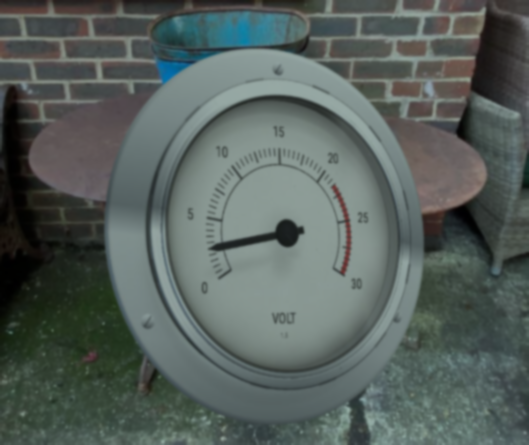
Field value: 2.5 V
